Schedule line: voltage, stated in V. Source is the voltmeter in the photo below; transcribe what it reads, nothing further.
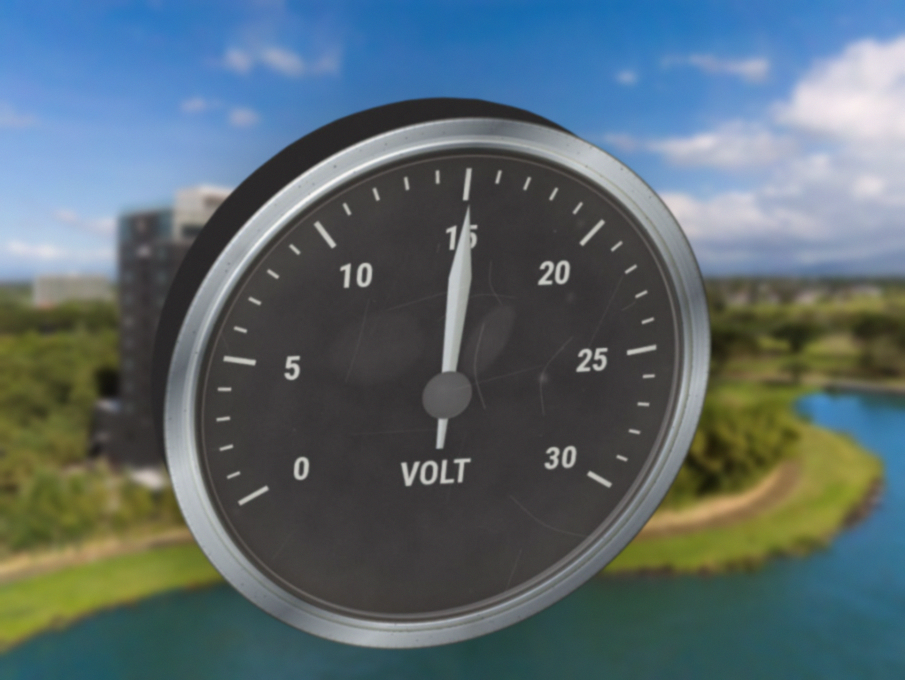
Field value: 15 V
